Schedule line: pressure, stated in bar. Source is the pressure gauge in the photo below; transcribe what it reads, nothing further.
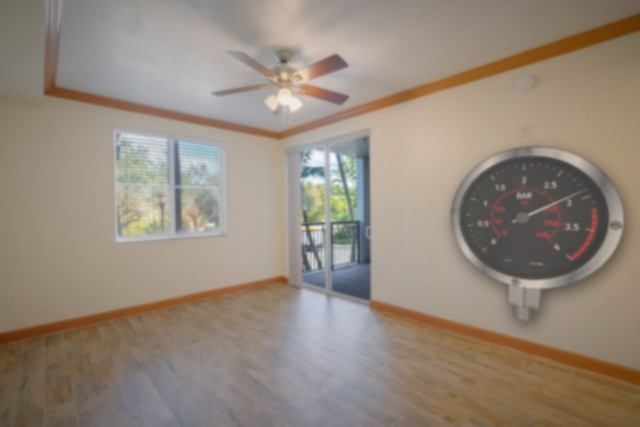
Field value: 2.9 bar
